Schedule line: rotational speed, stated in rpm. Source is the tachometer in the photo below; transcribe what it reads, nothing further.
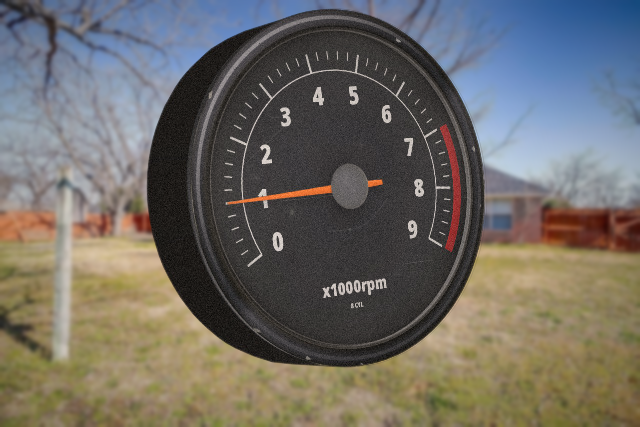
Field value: 1000 rpm
